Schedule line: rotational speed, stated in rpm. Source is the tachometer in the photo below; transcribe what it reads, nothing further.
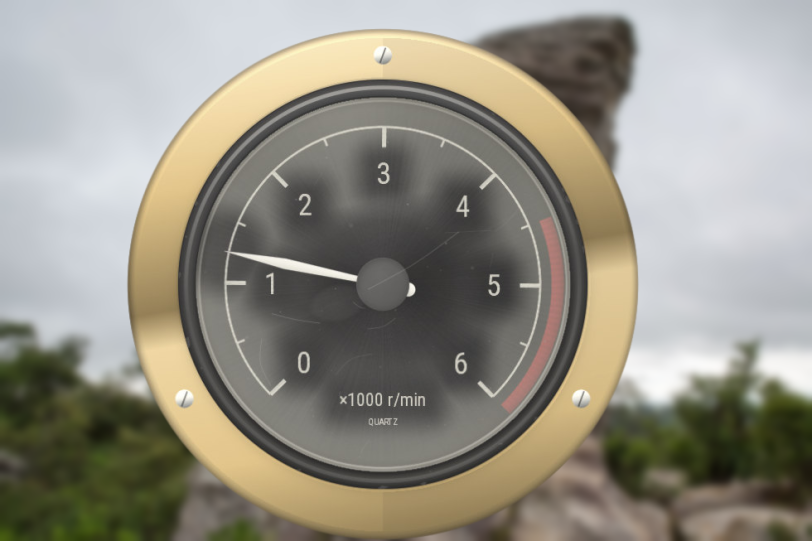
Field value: 1250 rpm
